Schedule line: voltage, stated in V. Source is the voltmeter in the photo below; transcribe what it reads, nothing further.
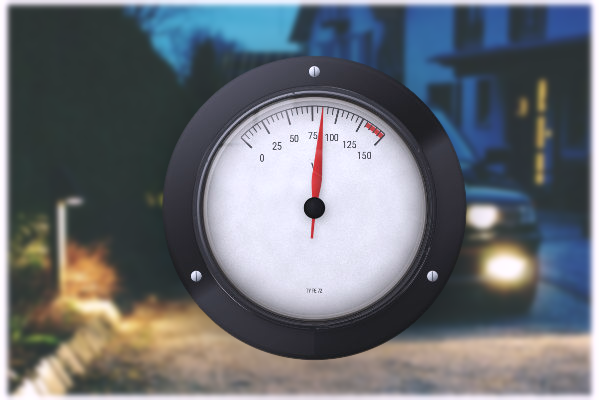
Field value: 85 V
